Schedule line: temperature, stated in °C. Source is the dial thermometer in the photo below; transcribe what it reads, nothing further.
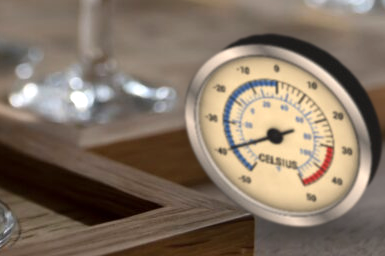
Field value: -40 °C
